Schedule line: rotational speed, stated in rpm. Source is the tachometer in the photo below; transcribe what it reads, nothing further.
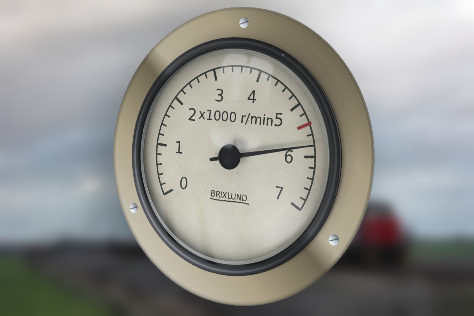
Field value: 5800 rpm
